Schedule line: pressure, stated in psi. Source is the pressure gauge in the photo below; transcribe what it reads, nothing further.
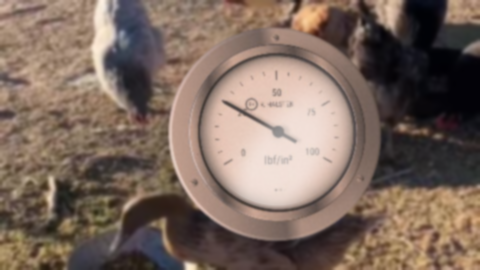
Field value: 25 psi
